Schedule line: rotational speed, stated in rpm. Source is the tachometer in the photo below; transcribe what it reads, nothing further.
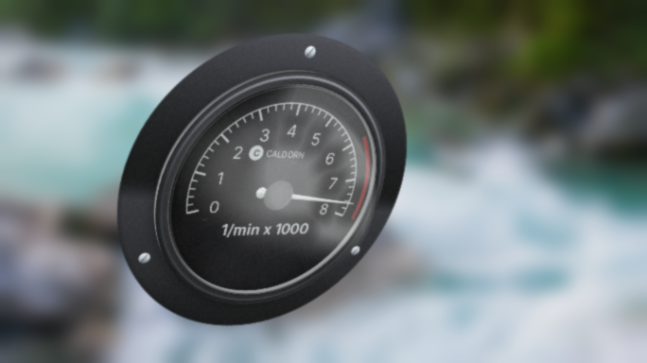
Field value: 7600 rpm
